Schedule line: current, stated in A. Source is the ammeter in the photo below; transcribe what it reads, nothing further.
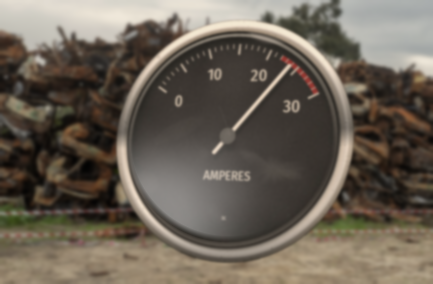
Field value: 24 A
